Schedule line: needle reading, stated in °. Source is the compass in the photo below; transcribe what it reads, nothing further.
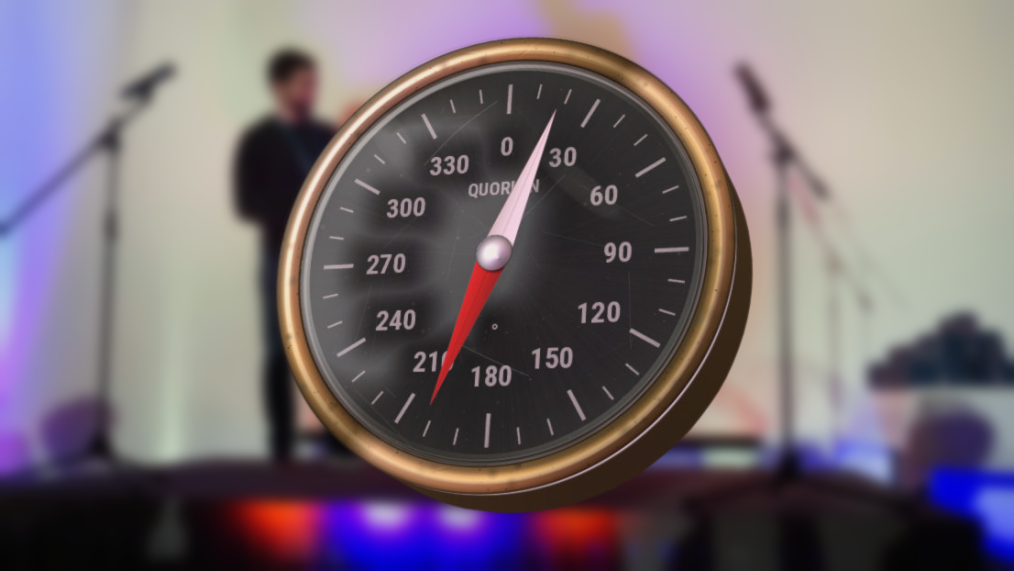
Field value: 200 °
